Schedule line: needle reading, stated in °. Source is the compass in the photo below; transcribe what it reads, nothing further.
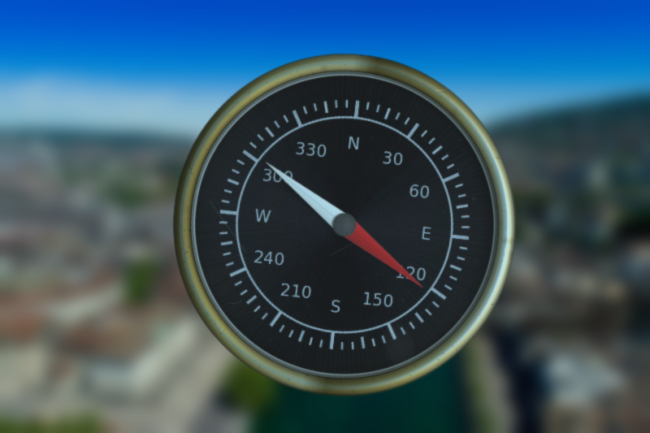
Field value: 122.5 °
